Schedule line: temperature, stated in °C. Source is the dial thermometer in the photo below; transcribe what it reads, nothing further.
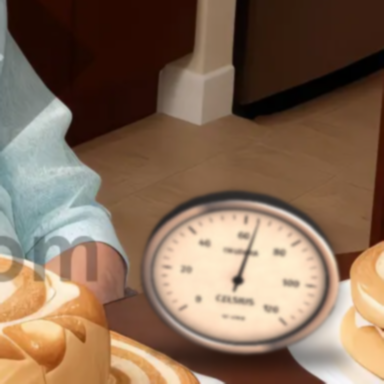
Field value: 64 °C
